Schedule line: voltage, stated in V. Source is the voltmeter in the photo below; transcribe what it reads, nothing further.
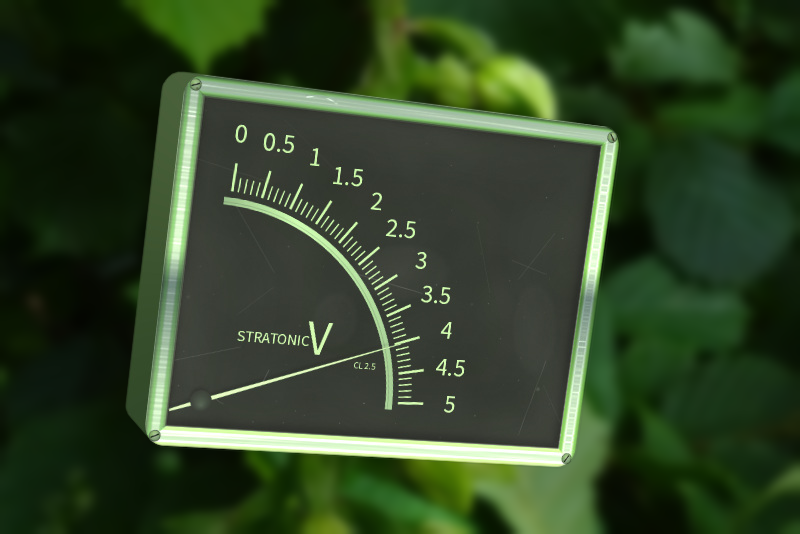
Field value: 4 V
